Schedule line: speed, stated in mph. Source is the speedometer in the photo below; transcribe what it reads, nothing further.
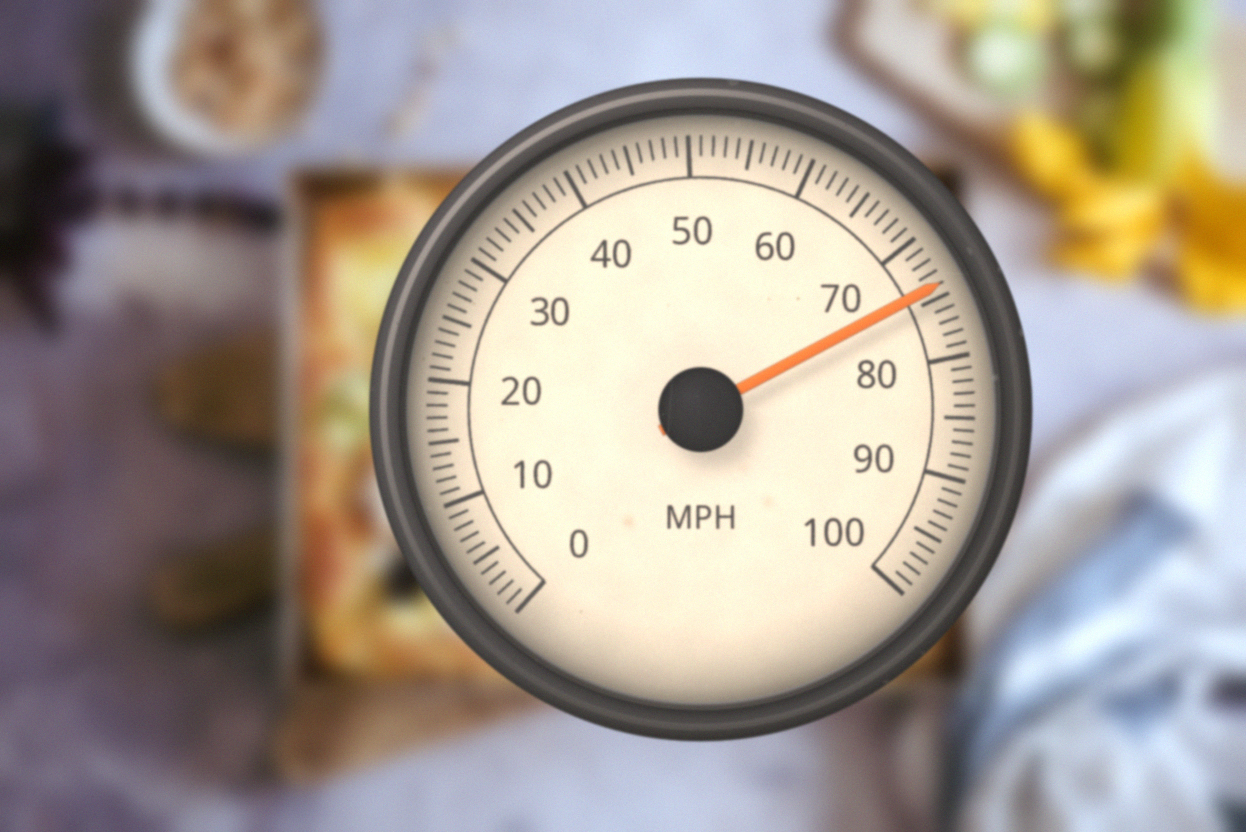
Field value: 74 mph
